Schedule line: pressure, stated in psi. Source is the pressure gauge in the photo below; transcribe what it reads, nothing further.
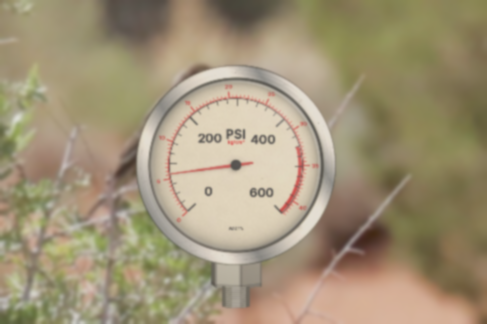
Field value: 80 psi
